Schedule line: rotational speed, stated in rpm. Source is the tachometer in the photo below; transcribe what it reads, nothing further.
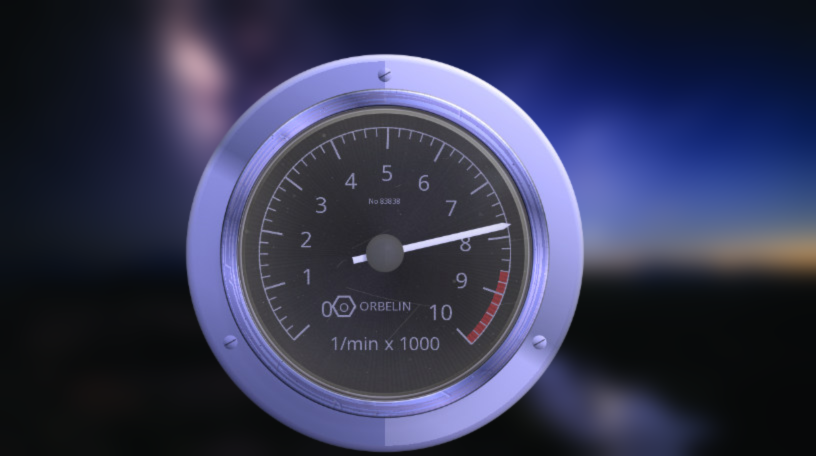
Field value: 7800 rpm
